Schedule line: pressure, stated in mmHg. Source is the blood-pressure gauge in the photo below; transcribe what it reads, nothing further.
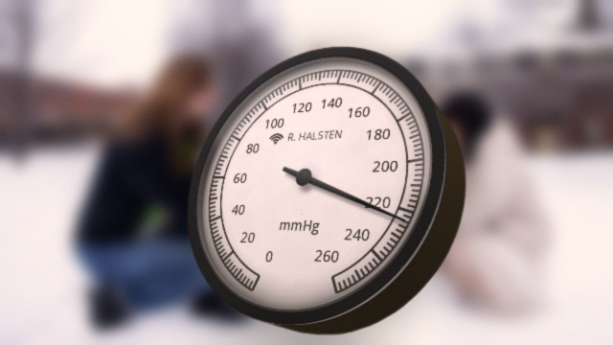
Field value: 224 mmHg
